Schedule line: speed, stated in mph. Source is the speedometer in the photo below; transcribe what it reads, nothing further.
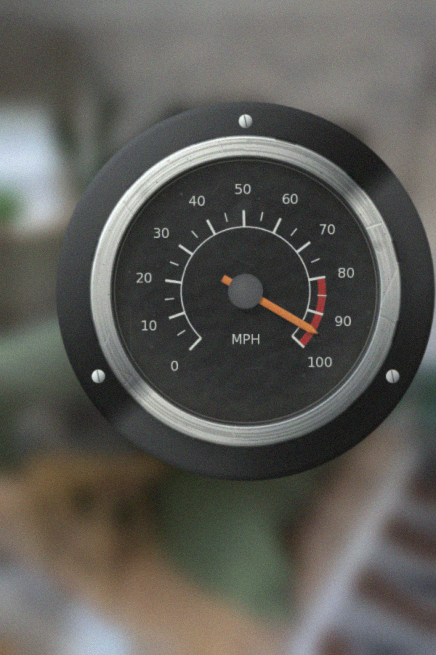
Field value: 95 mph
